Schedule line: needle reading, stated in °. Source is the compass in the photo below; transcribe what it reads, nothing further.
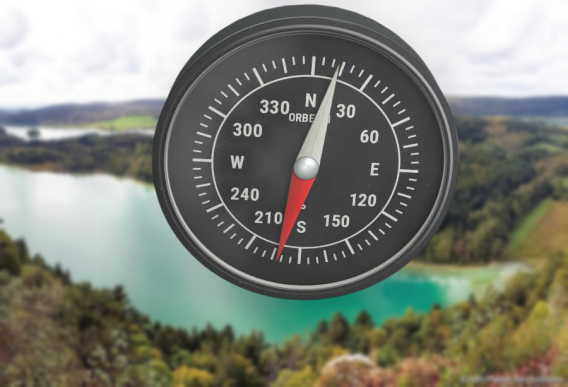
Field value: 192.5 °
